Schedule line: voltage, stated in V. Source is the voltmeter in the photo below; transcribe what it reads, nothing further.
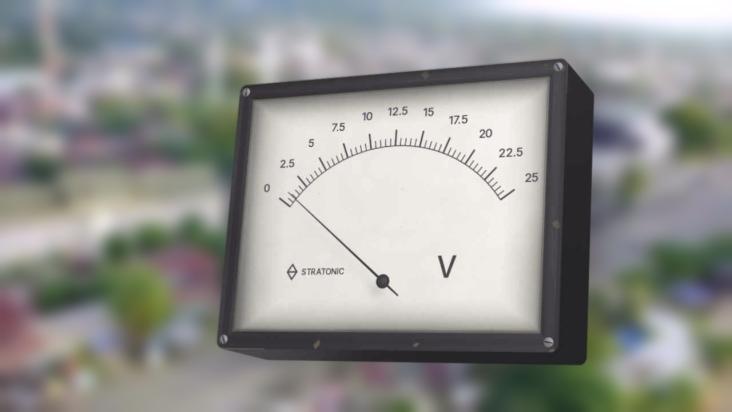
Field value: 1 V
